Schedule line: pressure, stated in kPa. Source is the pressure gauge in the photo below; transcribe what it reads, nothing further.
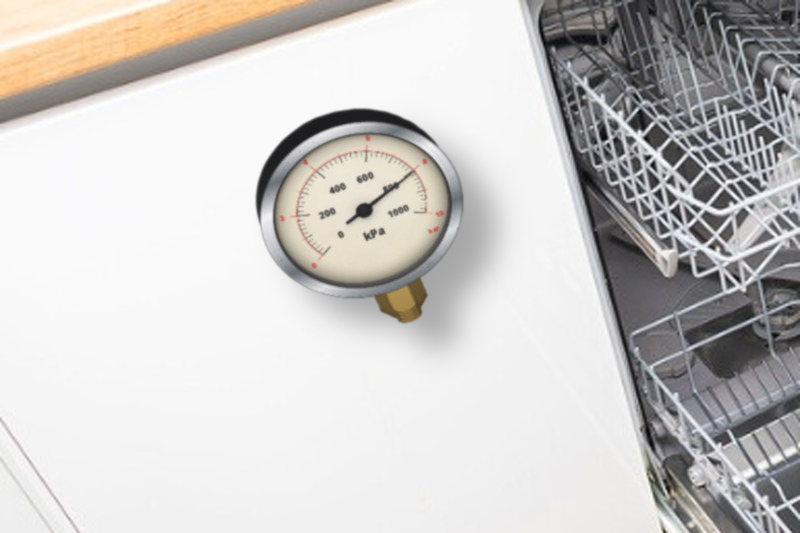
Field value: 800 kPa
